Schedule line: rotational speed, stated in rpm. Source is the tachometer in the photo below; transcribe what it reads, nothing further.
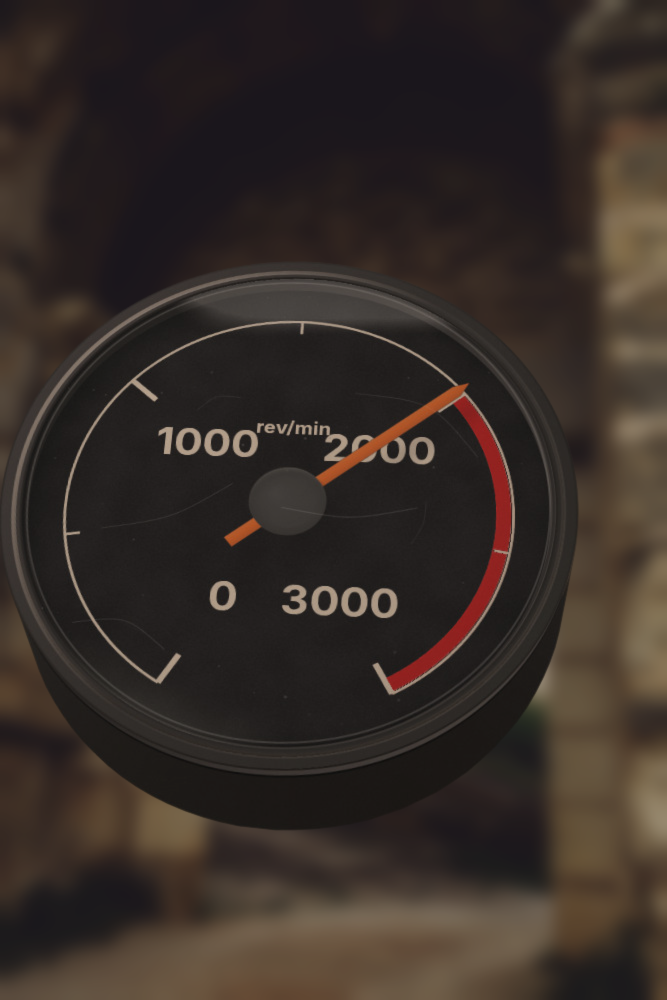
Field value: 2000 rpm
